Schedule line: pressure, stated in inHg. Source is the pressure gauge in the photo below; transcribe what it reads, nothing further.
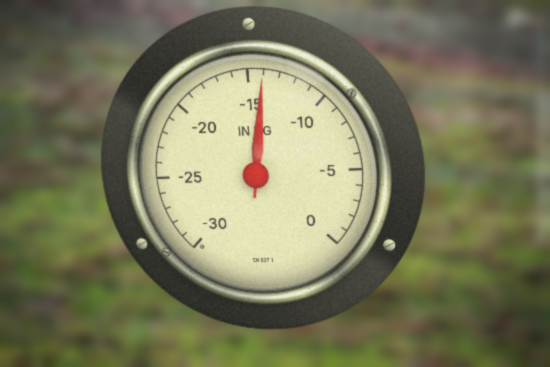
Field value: -14 inHg
